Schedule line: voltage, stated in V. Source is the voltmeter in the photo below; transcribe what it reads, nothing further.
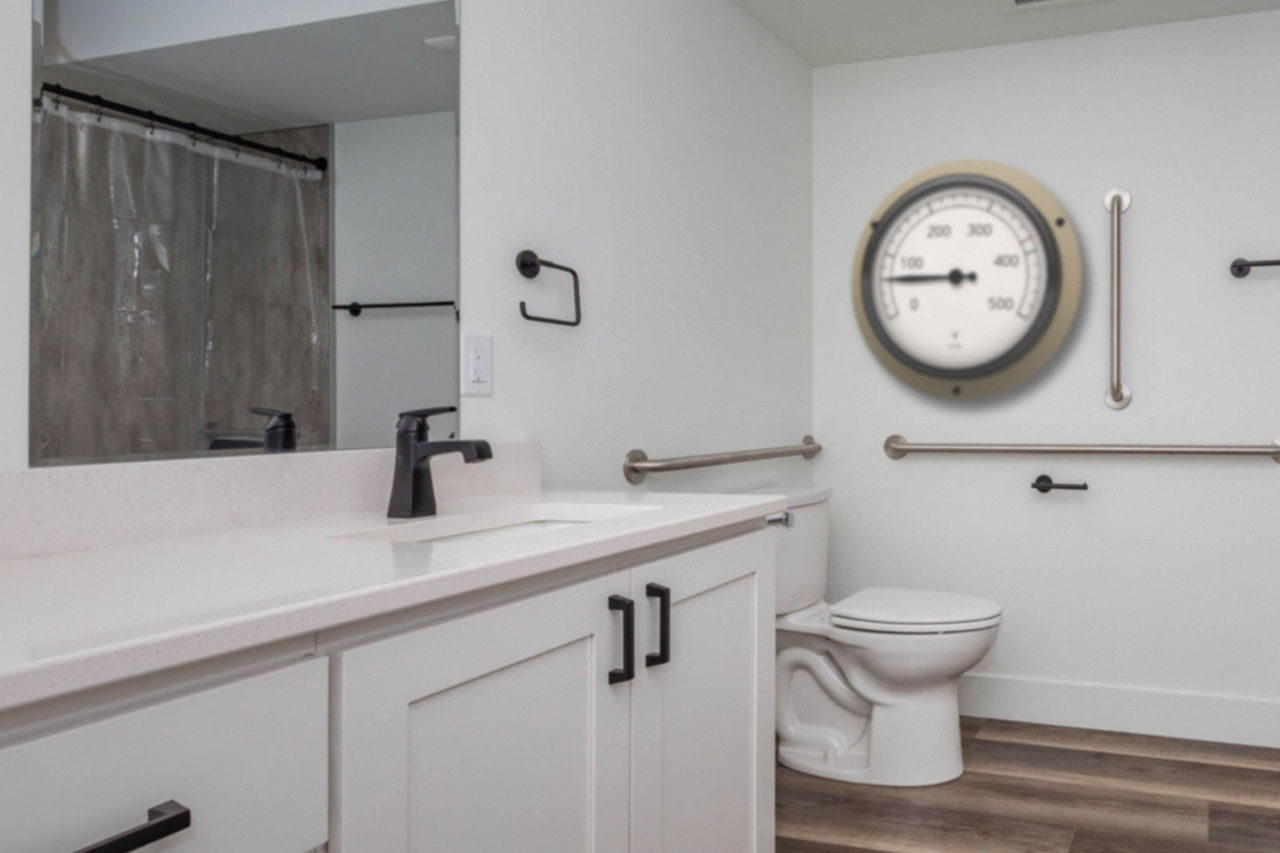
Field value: 60 V
